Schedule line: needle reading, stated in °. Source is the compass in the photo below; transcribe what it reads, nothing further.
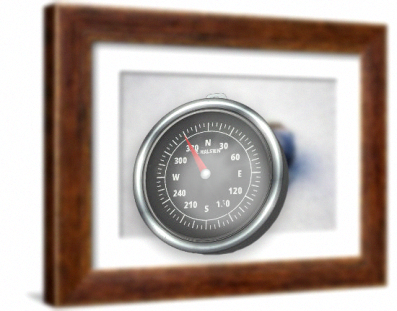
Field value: 330 °
